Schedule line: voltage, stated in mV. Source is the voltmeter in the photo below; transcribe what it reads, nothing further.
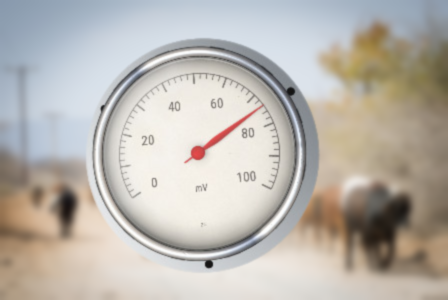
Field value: 74 mV
